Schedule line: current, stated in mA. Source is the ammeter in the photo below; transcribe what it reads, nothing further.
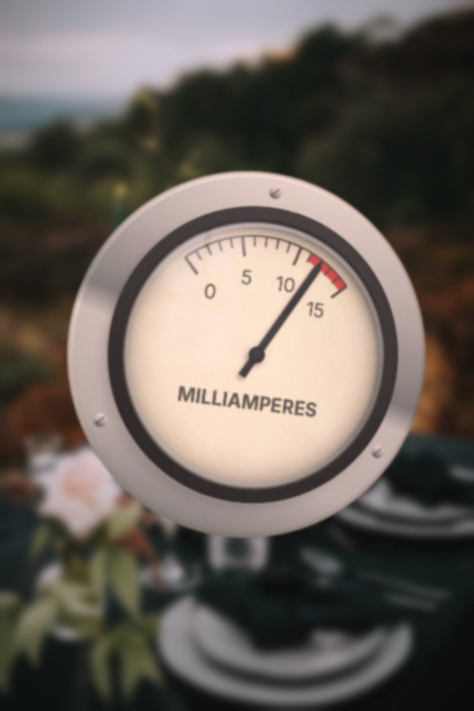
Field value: 12 mA
